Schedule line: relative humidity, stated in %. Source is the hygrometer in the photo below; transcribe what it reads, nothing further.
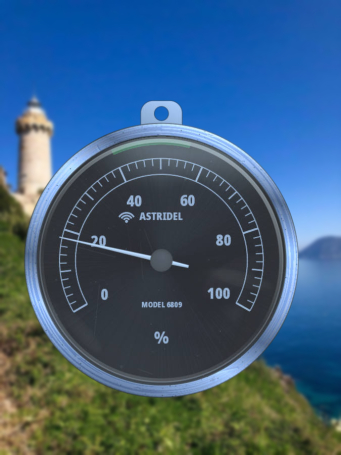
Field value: 18 %
